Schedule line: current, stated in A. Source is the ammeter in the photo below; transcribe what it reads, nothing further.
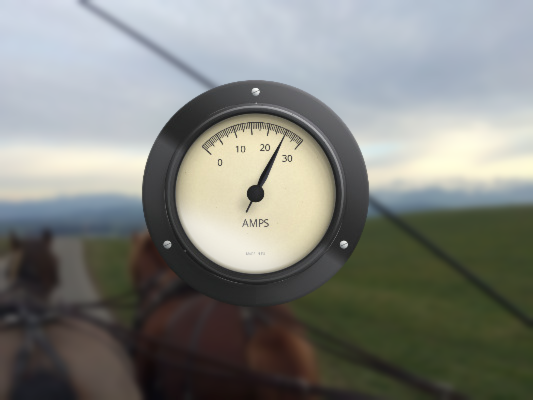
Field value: 25 A
